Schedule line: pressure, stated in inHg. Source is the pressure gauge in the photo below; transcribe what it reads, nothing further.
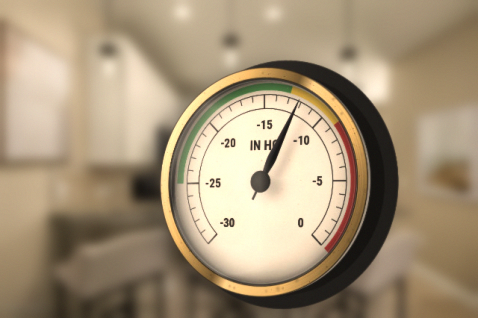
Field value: -12 inHg
